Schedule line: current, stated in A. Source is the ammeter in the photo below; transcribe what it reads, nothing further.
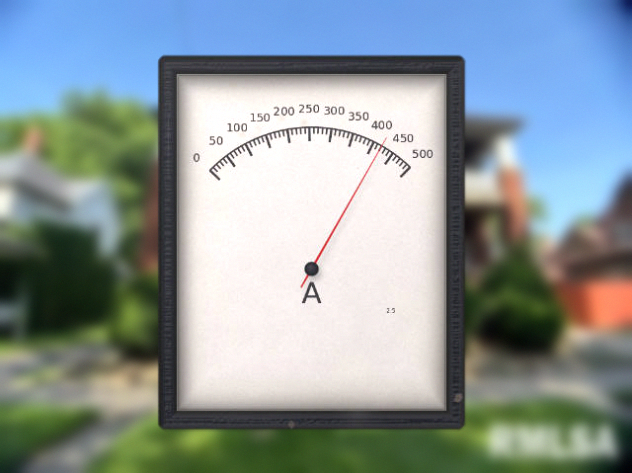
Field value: 420 A
